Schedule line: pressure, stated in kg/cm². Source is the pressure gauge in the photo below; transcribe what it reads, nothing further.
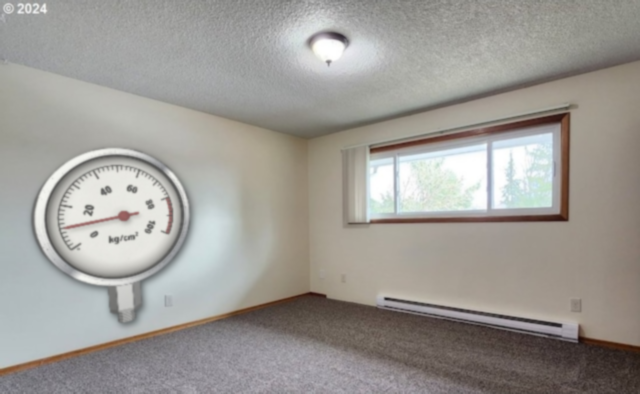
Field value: 10 kg/cm²
